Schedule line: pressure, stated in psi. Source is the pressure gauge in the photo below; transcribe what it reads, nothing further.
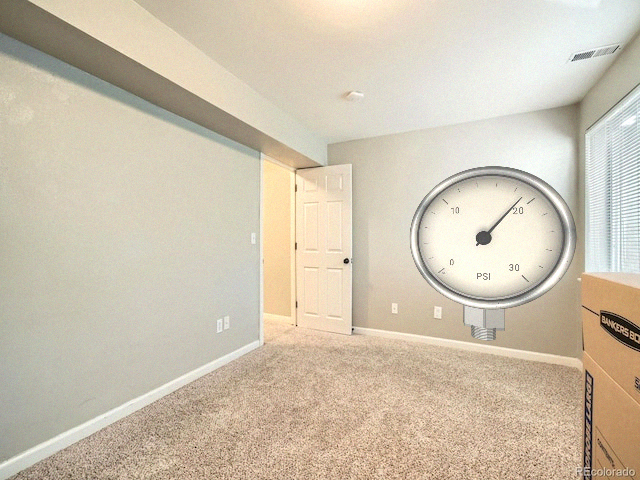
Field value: 19 psi
